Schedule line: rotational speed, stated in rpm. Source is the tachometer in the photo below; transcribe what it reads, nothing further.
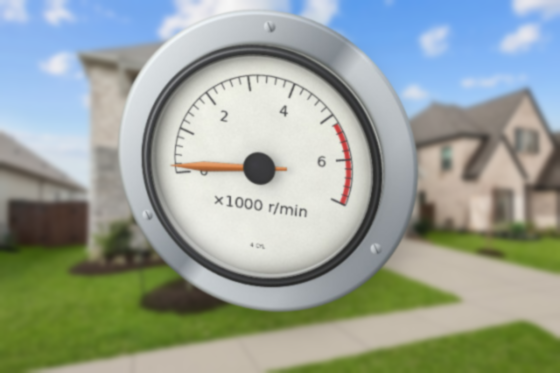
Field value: 200 rpm
